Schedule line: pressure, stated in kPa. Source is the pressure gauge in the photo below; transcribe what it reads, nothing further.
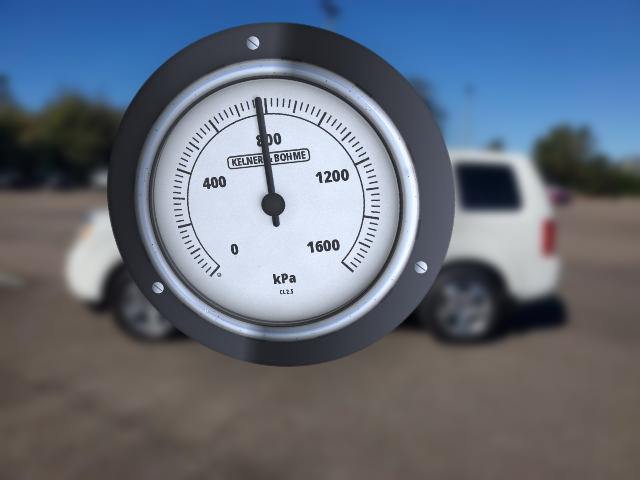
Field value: 780 kPa
